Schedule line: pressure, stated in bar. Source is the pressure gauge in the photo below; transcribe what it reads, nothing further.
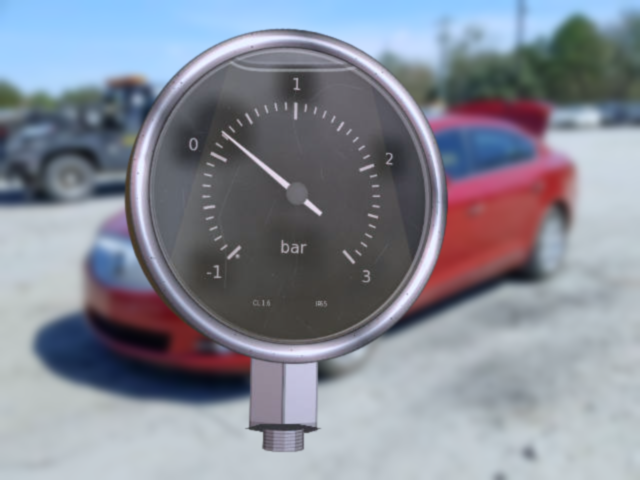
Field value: 0.2 bar
